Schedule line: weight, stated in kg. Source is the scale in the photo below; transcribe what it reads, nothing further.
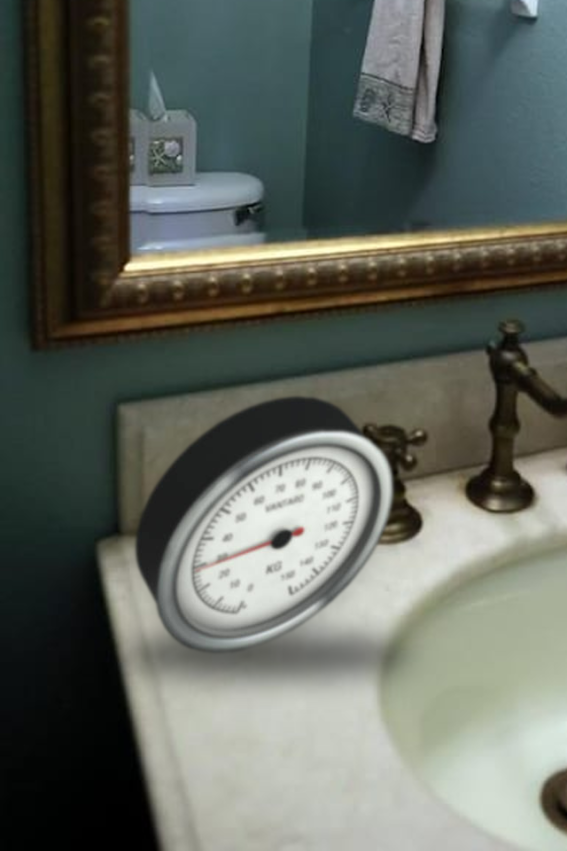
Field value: 30 kg
